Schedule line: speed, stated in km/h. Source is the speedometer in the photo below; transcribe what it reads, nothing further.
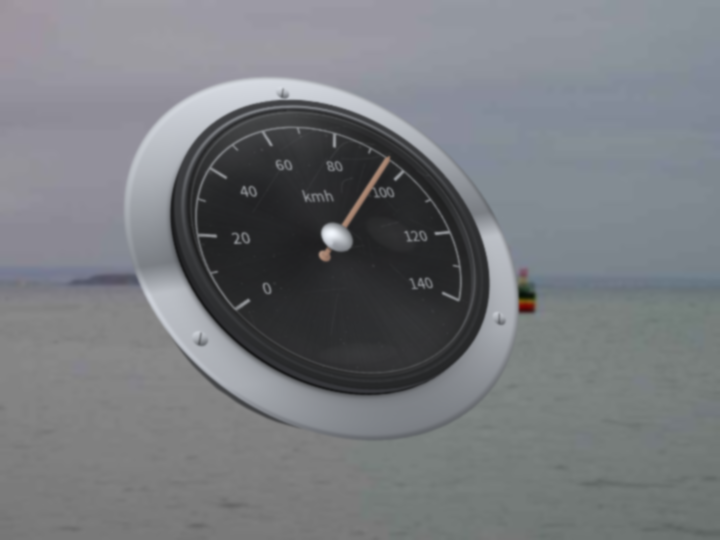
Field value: 95 km/h
